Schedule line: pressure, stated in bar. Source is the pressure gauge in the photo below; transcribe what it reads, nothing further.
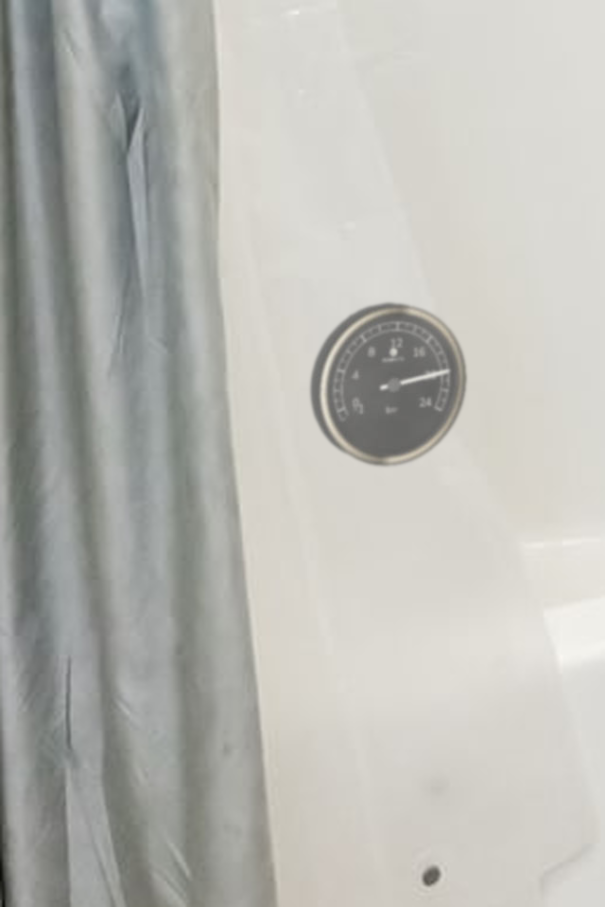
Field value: 20 bar
